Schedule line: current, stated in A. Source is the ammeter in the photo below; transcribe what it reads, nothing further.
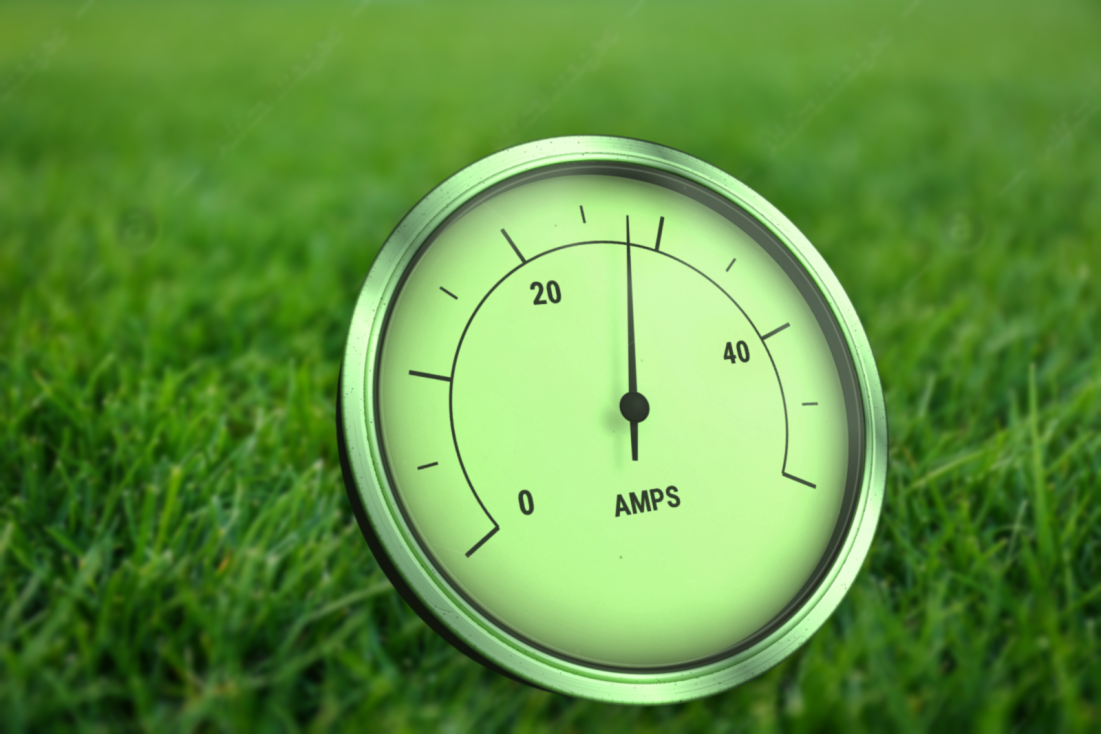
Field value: 27.5 A
